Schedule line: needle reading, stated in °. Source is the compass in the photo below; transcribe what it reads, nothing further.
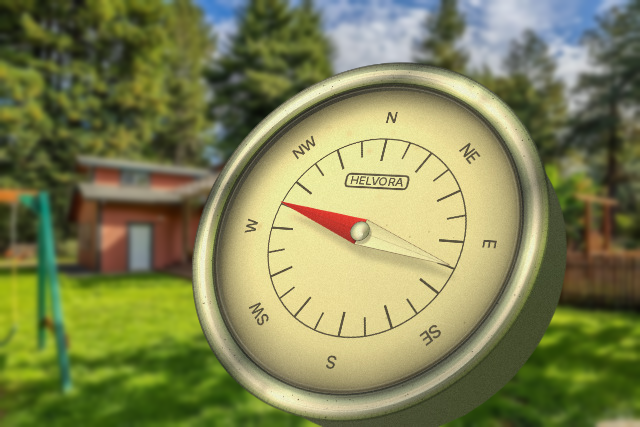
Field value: 285 °
